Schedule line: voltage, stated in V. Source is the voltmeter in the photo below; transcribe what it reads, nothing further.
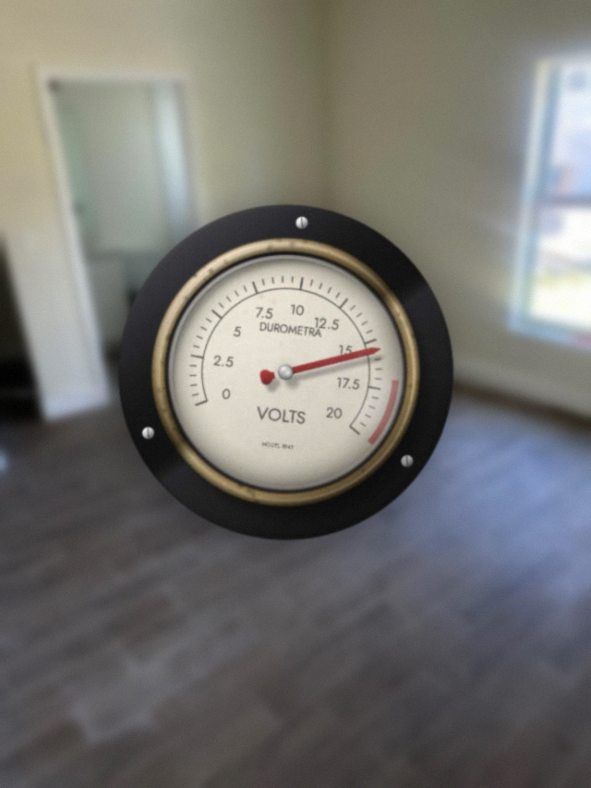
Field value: 15.5 V
